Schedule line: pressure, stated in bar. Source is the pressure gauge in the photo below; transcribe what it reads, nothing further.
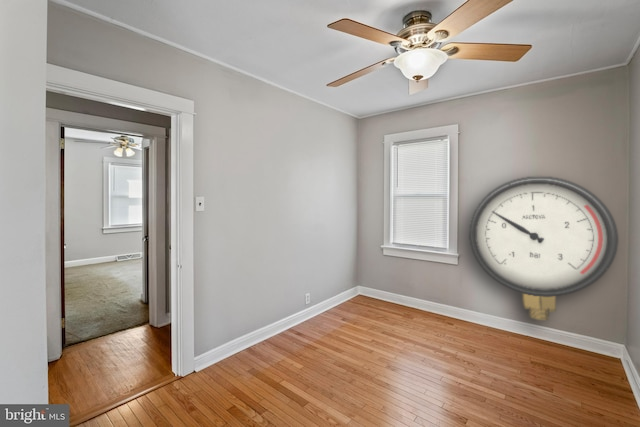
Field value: 0.2 bar
